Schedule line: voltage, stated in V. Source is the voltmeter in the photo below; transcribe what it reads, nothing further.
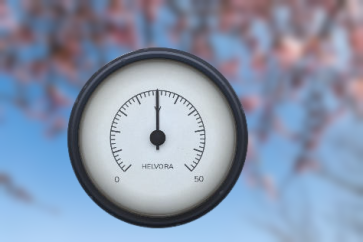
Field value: 25 V
